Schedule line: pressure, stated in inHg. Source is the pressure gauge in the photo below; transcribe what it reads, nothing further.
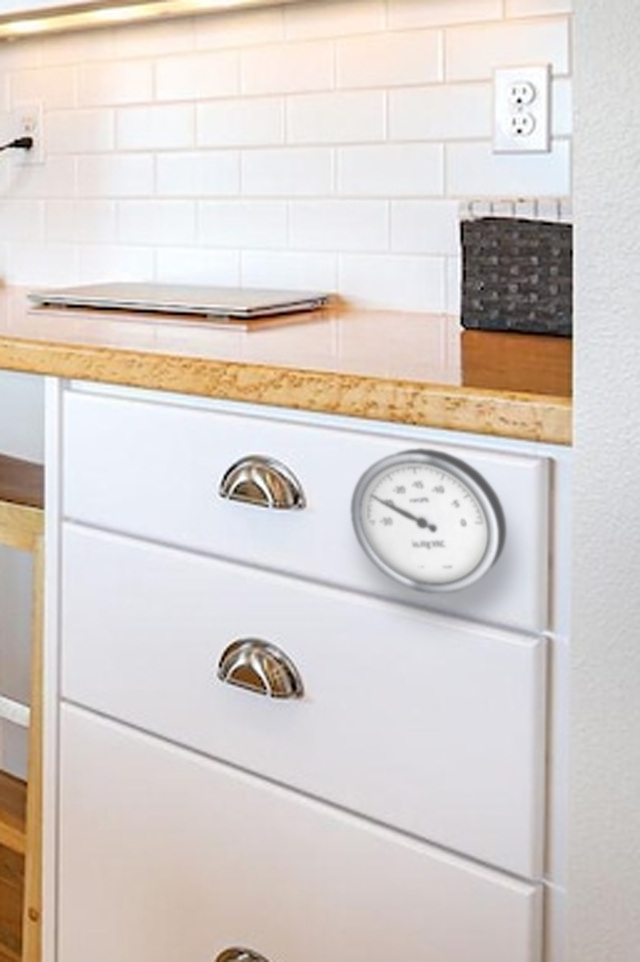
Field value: -25 inHg
